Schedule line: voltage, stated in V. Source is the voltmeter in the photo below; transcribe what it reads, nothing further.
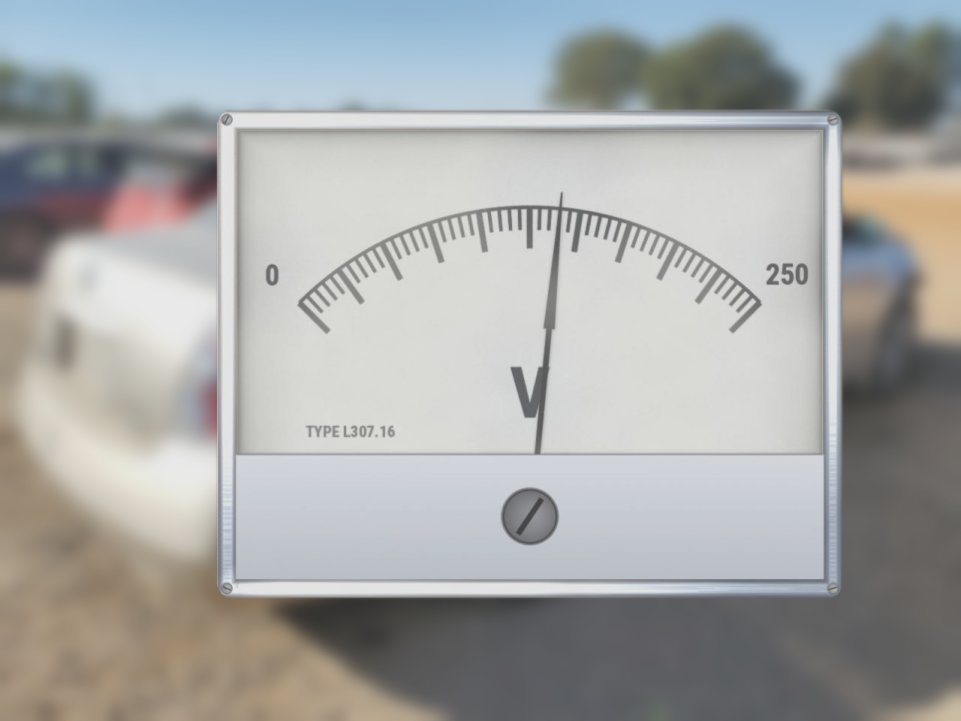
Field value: 140 V
